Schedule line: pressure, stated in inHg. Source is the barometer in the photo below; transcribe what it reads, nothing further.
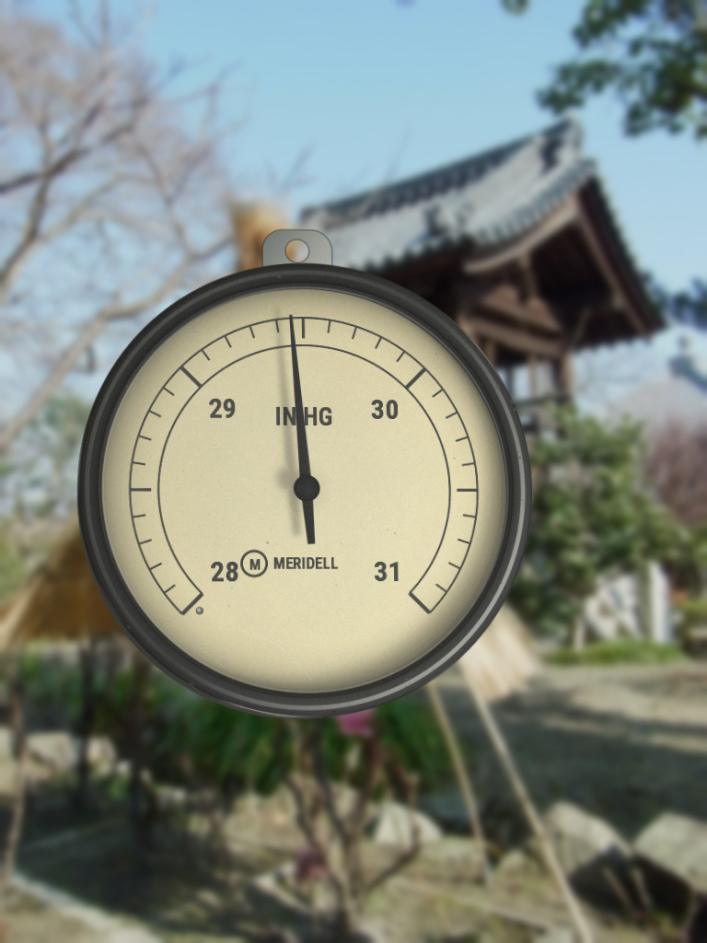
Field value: 29.45 inHg
